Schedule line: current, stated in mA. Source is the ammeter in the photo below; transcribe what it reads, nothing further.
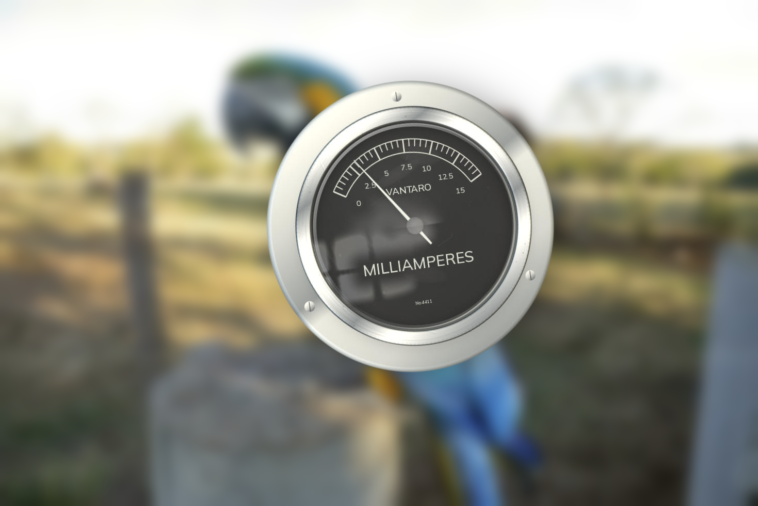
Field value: 3 mA
